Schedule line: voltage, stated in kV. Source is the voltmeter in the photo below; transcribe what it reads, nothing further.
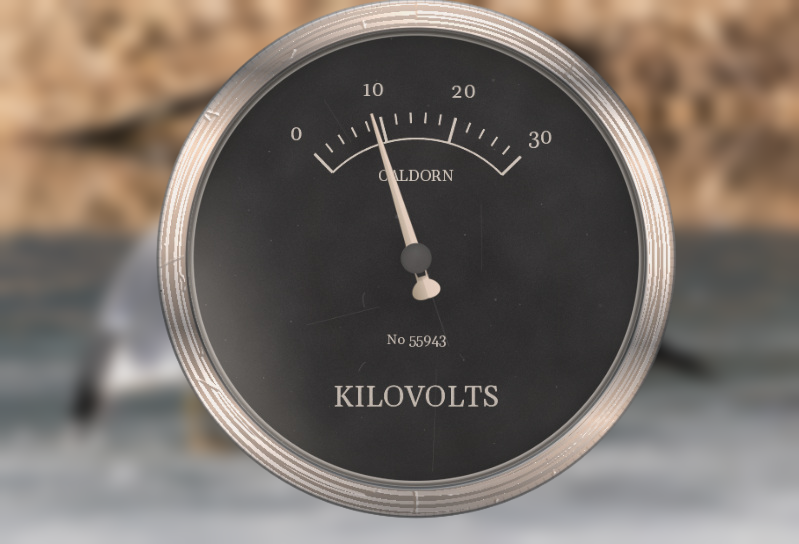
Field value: 9 kV
